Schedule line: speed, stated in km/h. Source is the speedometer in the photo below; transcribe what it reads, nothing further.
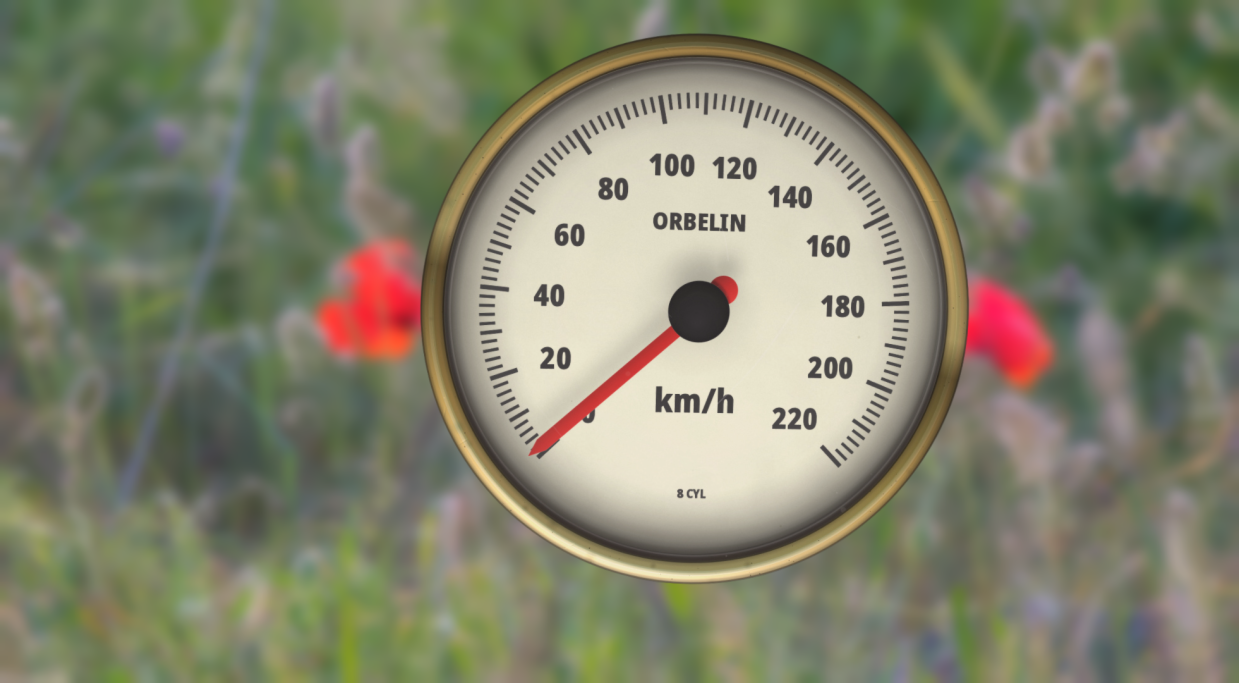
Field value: 2 km/h
